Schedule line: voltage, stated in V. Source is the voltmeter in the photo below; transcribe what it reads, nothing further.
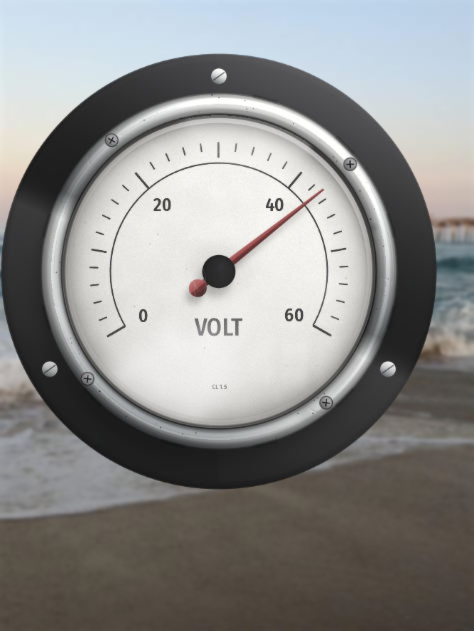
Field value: 43 V
